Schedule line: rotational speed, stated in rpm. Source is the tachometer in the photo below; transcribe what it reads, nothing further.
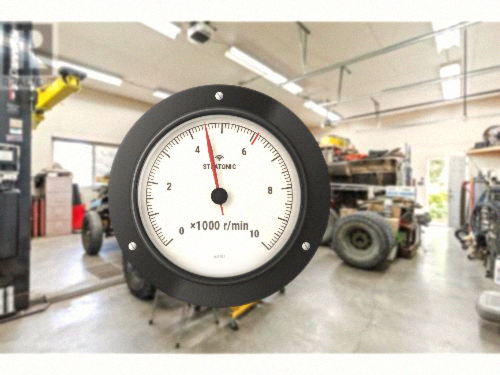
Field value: 4500 rpm
